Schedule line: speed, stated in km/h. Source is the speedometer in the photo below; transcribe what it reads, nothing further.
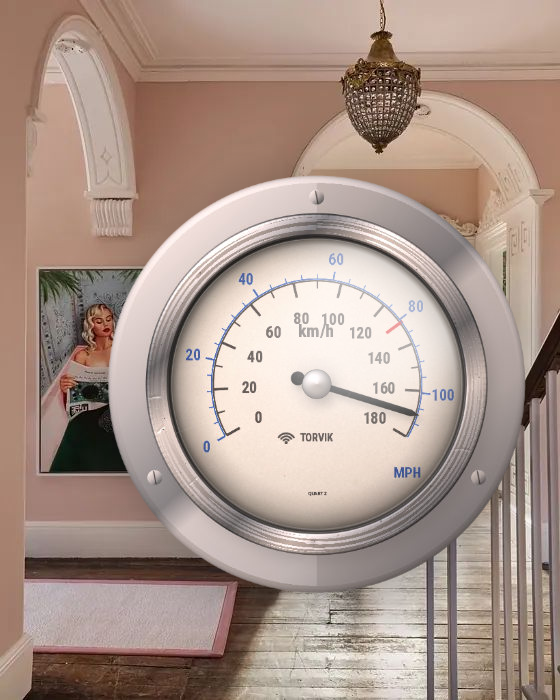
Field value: 170 km/h
